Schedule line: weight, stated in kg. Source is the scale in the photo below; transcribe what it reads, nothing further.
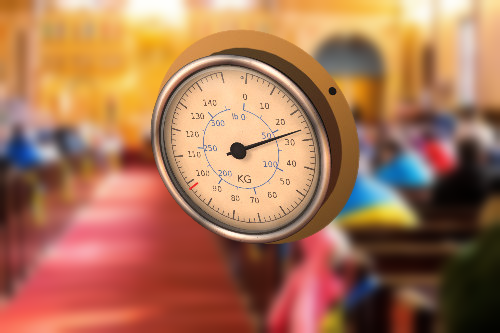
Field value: 26 kg
